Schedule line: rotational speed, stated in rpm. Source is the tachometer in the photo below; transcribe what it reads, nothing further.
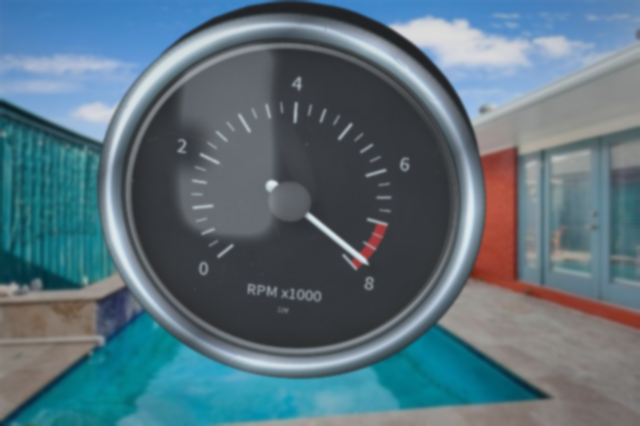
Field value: 7750 rpm
